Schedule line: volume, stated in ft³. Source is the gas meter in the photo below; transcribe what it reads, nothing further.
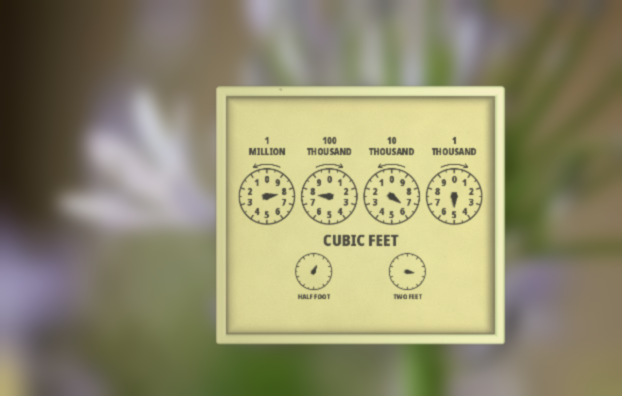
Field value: 776500 ft³
